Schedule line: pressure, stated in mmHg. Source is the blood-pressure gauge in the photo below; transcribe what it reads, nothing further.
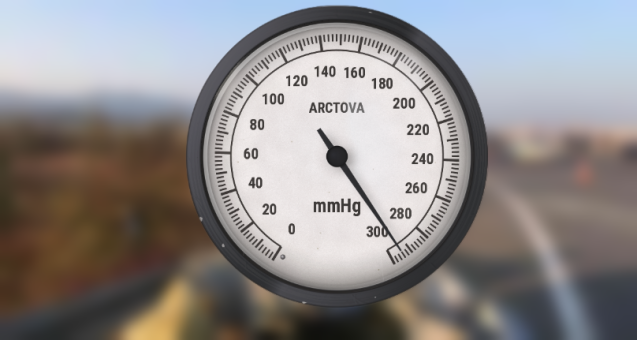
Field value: 294 mmHg
